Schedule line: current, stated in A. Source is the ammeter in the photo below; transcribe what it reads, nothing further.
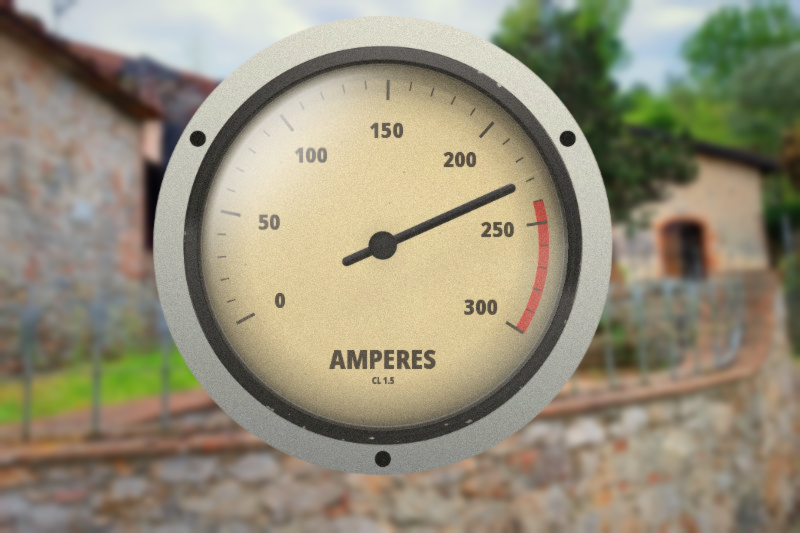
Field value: 230 A
